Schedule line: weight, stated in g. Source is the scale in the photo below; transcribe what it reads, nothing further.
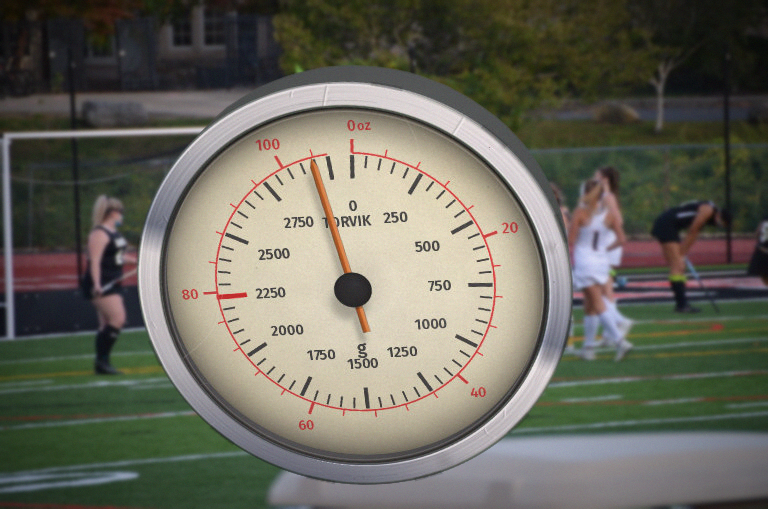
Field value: 2950 g
